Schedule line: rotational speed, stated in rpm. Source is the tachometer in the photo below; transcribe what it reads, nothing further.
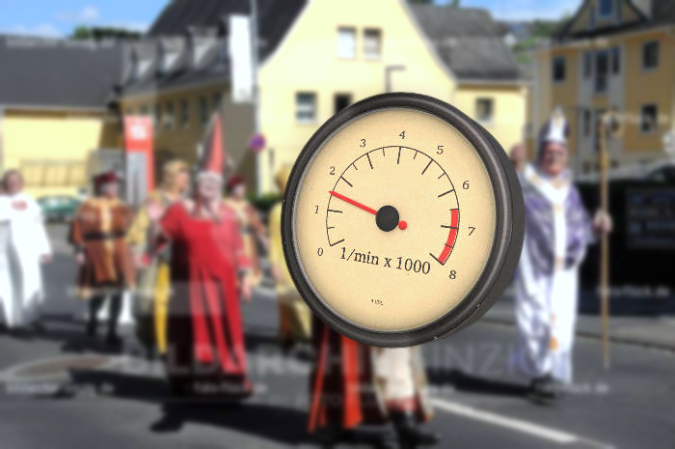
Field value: 1500 rpm
